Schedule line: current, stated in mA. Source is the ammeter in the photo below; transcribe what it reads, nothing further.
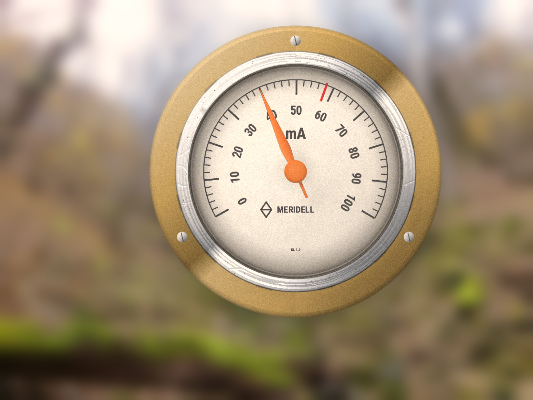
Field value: 40 mA
